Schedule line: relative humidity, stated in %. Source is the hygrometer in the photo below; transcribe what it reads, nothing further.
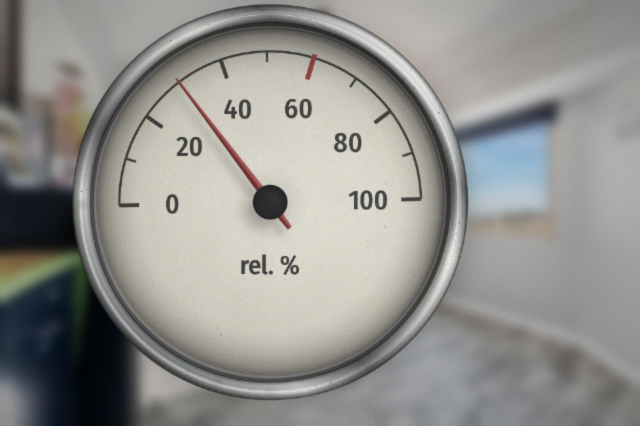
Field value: 30 %
